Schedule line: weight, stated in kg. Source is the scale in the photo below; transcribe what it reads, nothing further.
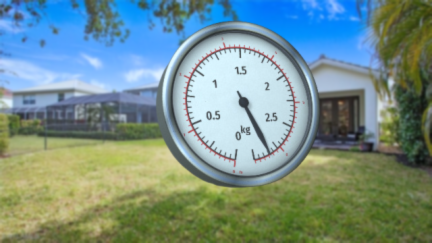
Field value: 2.85 kg
